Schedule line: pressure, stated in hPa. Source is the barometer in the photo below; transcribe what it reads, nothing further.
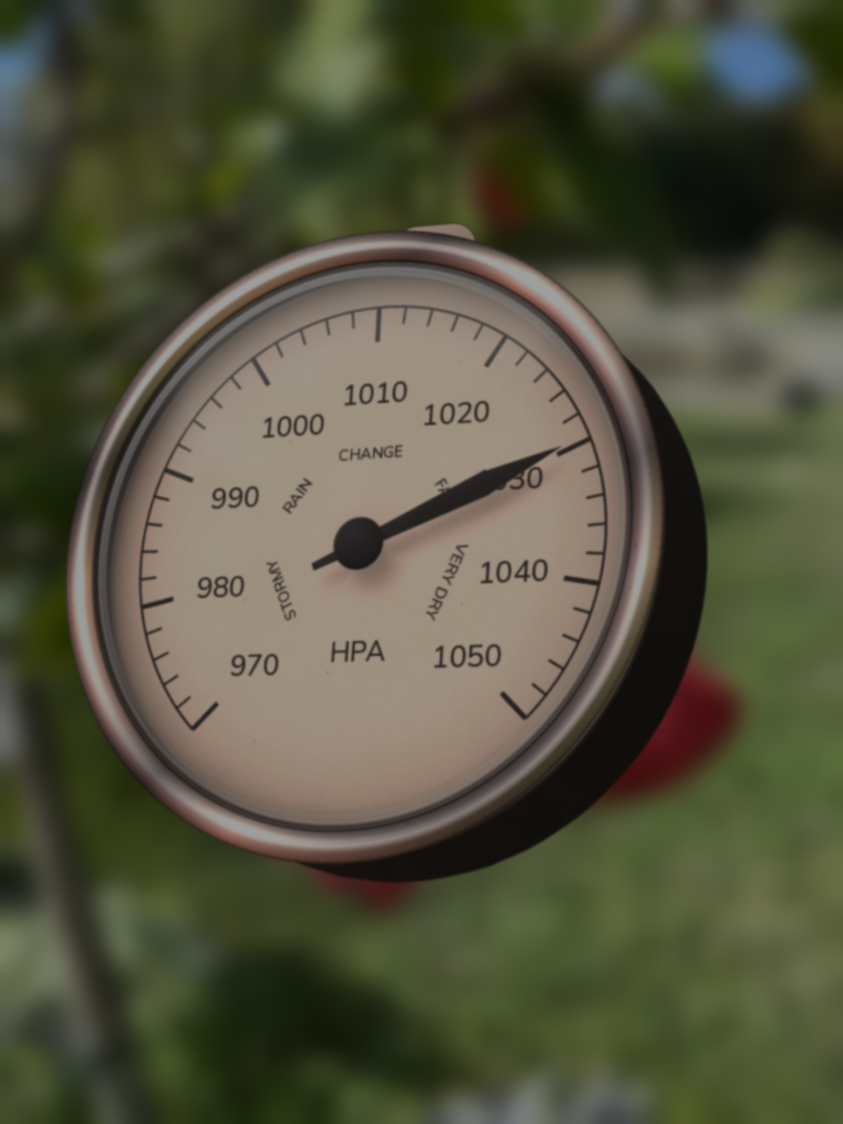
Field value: 1030 hPa
